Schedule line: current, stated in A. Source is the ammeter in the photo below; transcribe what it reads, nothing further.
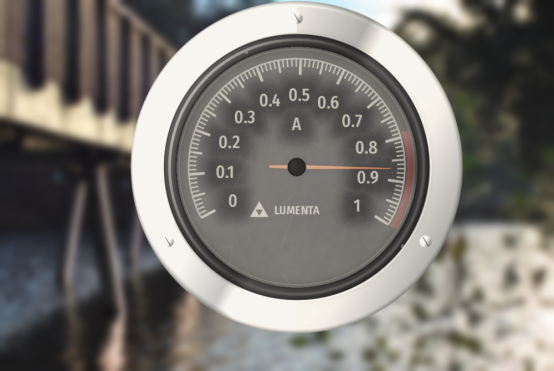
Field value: 0.87 A
